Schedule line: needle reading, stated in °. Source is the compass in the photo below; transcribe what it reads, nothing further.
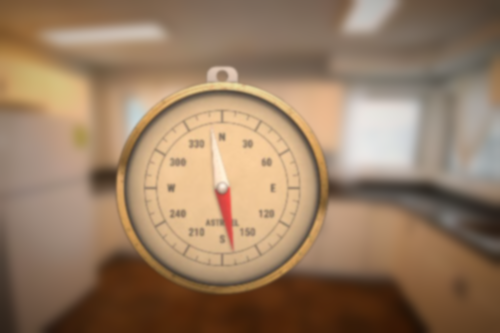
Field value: 170 °
